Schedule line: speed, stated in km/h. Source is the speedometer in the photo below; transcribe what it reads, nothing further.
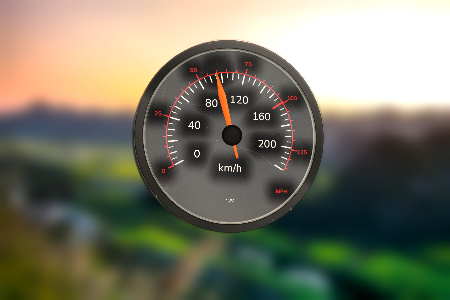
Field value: 95 km/h
